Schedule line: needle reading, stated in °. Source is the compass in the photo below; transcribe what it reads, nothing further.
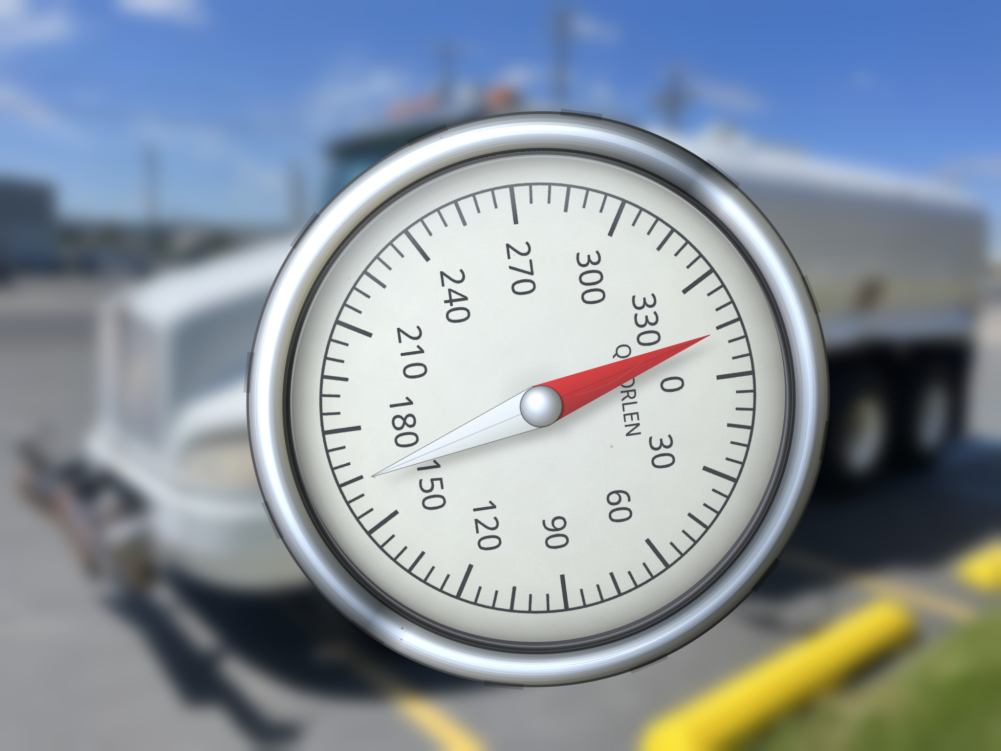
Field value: 345 °
